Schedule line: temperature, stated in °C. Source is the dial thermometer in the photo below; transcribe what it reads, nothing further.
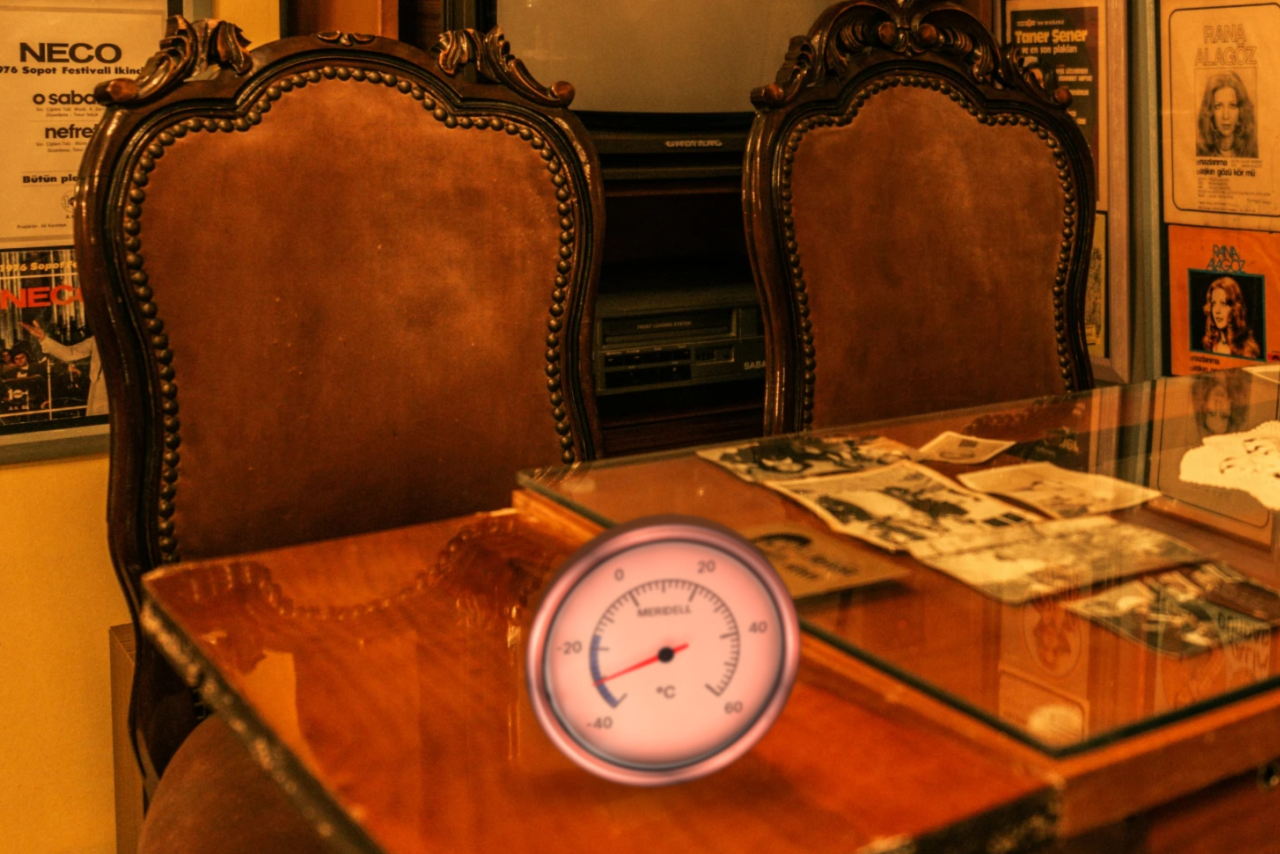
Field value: -30 °C
